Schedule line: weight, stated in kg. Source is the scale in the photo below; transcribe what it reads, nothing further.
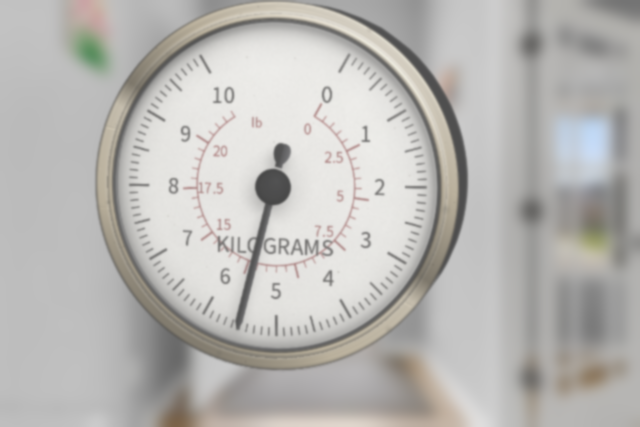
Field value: 5.5 kg
